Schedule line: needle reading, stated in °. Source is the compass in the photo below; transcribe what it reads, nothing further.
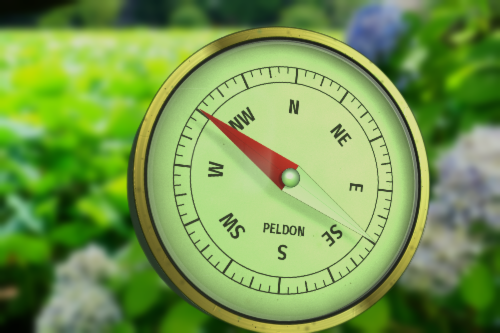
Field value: 300 °
